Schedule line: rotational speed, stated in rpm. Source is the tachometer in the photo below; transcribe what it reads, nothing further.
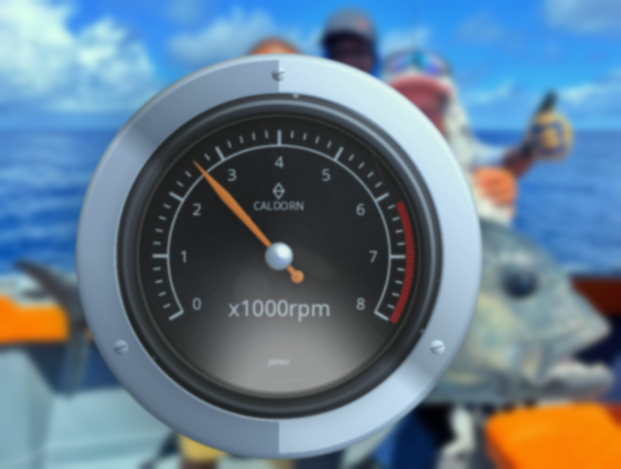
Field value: 2600 rpm
